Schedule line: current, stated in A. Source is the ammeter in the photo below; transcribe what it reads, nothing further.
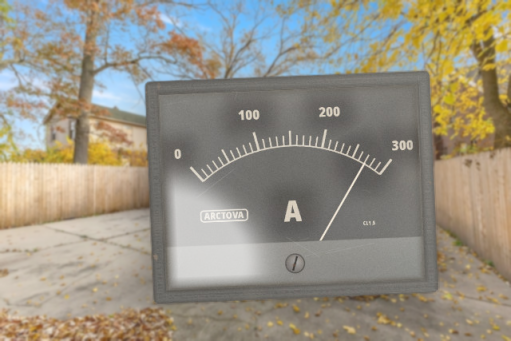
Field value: 270 A
